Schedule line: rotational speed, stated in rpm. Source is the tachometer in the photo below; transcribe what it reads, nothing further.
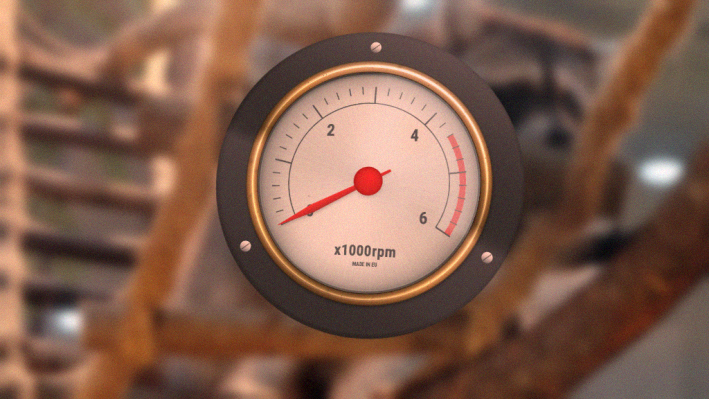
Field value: 0 rpm
